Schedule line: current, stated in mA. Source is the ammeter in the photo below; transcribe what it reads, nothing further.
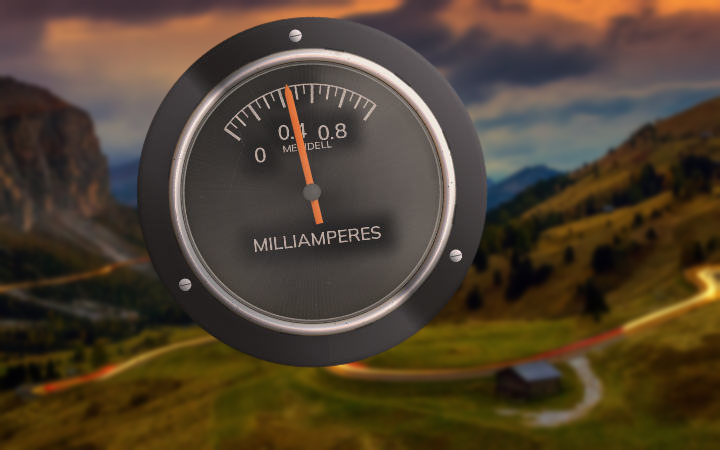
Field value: 0.45 mA
